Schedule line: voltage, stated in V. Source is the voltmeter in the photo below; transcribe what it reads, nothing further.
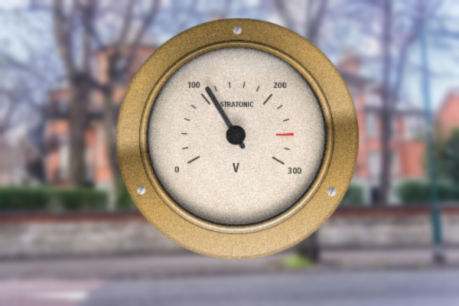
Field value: 110 V
